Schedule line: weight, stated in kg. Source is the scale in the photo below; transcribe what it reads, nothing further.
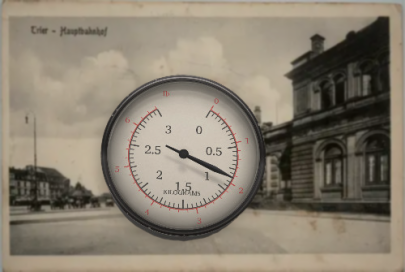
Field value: 0.85 kg
